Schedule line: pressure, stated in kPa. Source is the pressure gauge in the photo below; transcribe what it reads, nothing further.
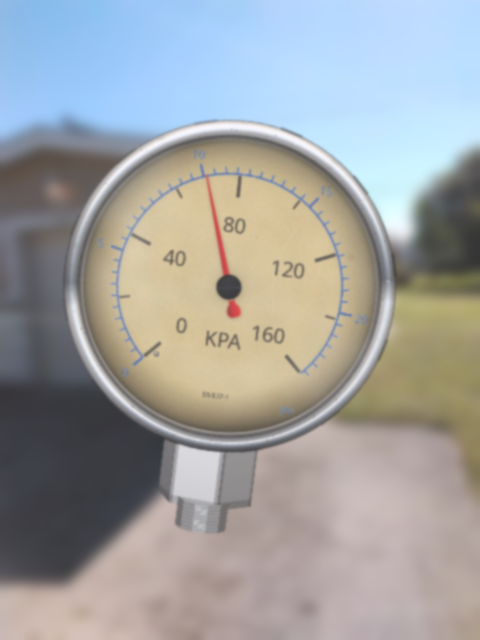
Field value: 70 kPa
